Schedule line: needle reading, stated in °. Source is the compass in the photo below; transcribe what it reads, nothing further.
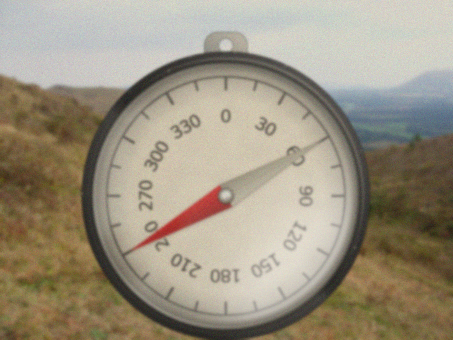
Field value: 240 °
